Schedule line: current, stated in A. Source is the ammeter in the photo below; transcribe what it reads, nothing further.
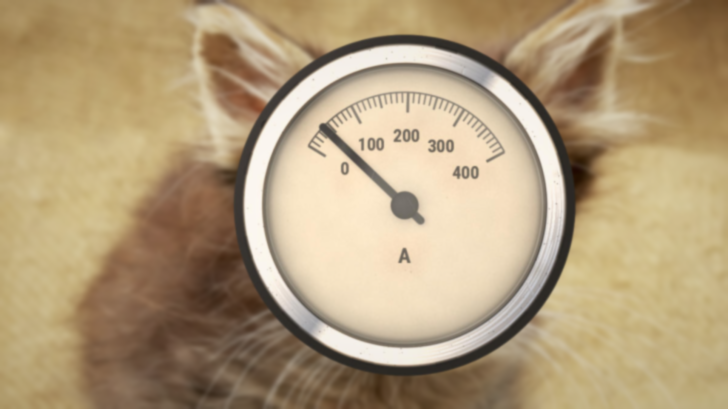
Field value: 40 A
